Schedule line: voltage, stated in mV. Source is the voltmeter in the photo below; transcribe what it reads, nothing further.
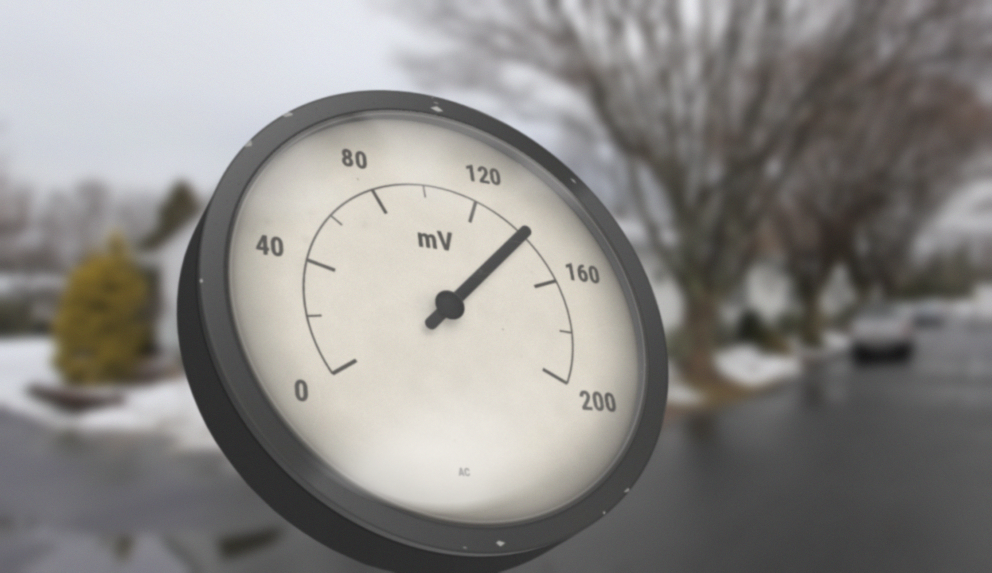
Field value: 140 mV
